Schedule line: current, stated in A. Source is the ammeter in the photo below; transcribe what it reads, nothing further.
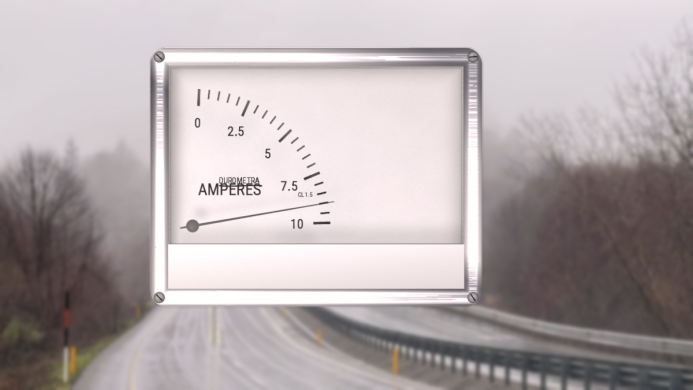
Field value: 9 A
